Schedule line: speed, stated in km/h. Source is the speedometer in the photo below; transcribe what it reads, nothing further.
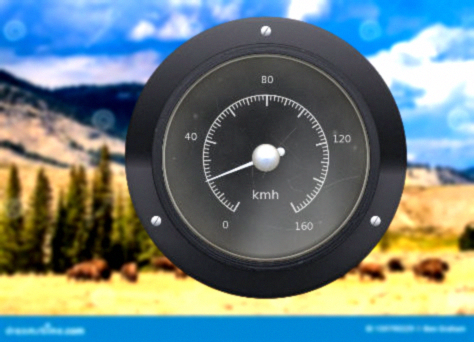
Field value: 20 km/h
